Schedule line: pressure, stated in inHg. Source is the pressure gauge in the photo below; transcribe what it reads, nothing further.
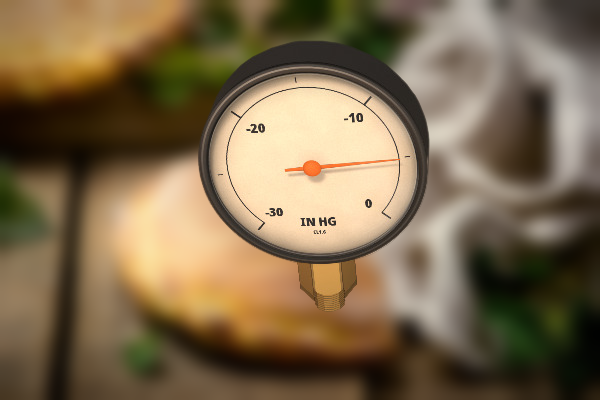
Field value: -5 inHg
